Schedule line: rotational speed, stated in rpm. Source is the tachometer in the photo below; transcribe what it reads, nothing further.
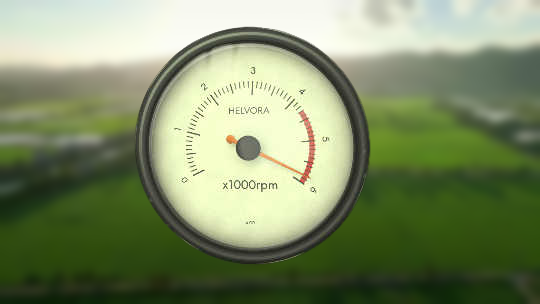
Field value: 5800 rpm
